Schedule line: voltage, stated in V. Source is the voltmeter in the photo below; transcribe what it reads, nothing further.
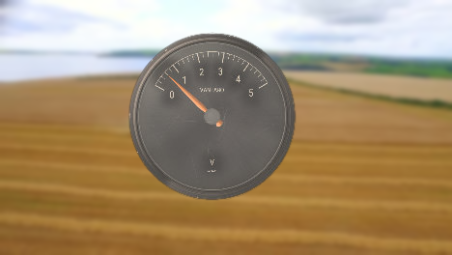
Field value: 0.6 V
